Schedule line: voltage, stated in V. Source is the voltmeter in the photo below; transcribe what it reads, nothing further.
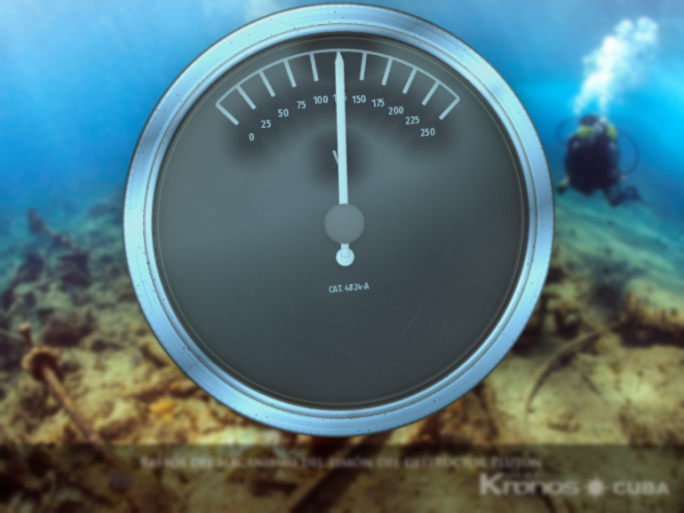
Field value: 125 V
